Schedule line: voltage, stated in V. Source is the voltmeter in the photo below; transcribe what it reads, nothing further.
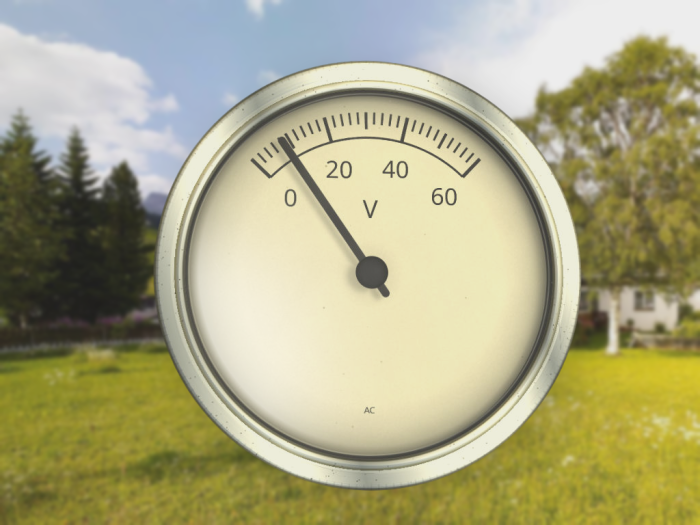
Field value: 8 V
